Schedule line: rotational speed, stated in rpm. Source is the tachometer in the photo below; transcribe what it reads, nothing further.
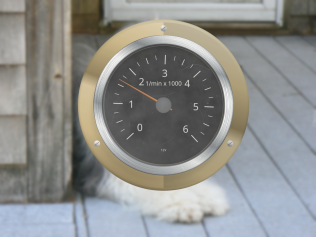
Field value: 1625 rpm
